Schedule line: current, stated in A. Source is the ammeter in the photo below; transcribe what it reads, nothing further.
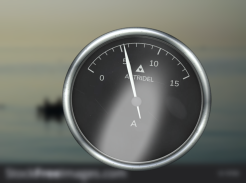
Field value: 5.5 A
